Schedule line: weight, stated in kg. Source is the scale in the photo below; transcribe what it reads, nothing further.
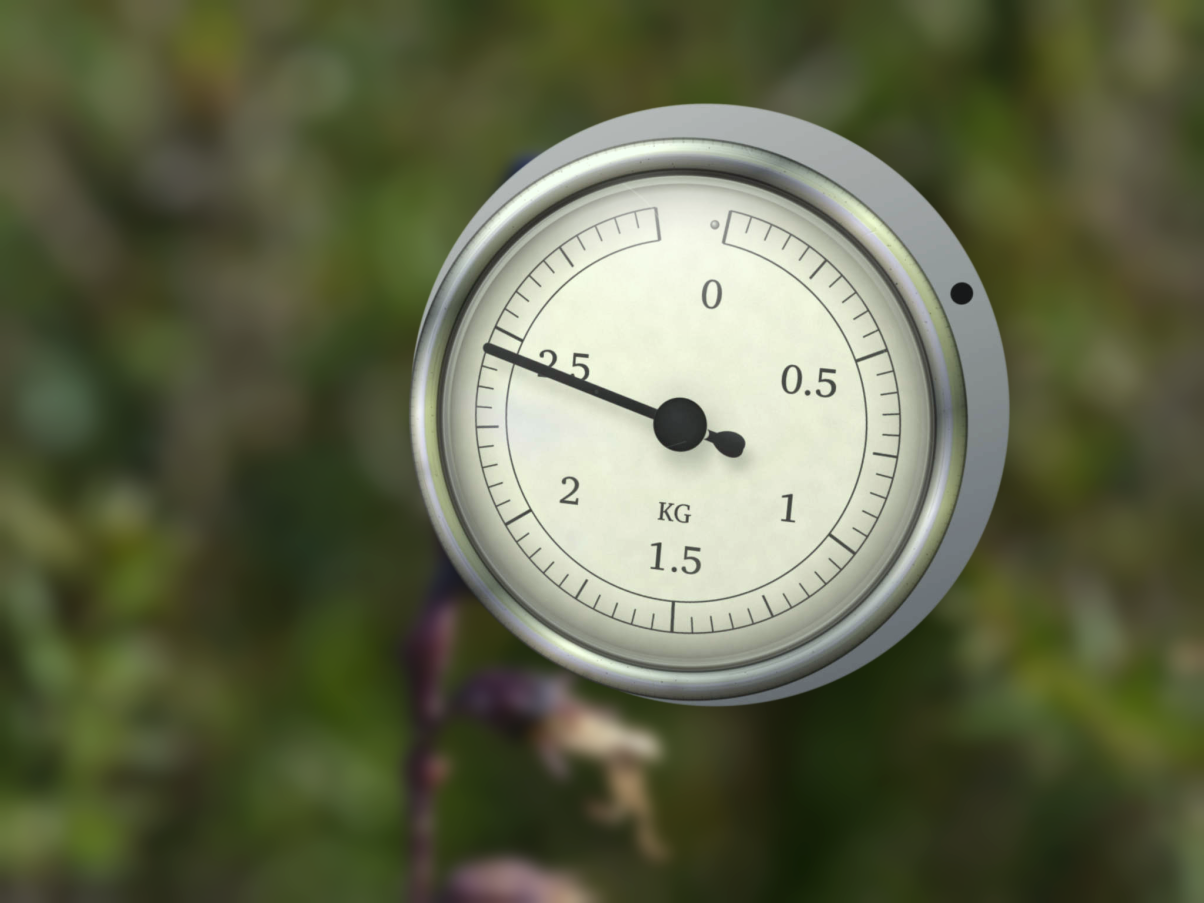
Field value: 2.45 kg
